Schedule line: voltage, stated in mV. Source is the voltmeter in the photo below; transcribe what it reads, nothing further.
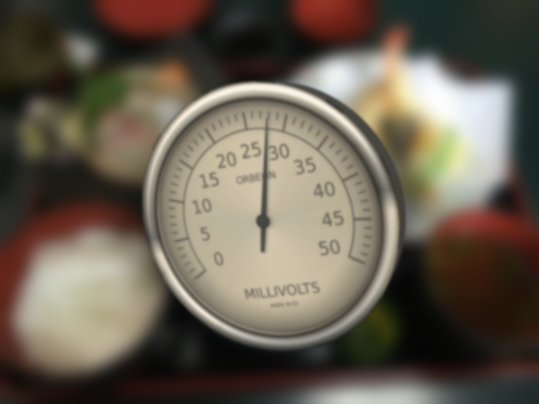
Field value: 28 mV
